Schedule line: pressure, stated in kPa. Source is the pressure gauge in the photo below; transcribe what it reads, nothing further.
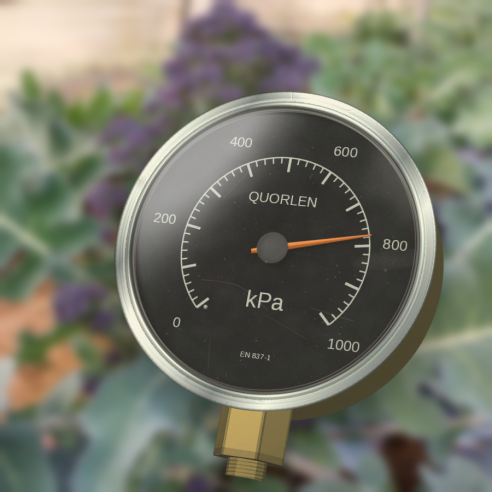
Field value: 780 kPa
